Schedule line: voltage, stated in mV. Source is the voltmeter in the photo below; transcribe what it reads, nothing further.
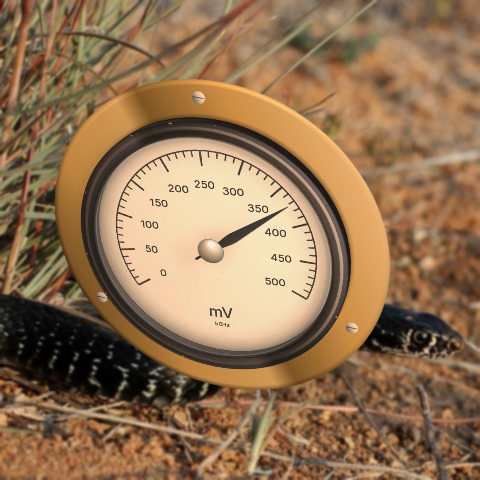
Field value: 370 mV
